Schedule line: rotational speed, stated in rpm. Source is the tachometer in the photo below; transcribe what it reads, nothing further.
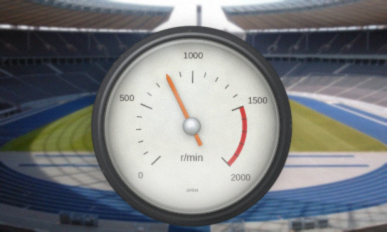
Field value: 800 rpm
